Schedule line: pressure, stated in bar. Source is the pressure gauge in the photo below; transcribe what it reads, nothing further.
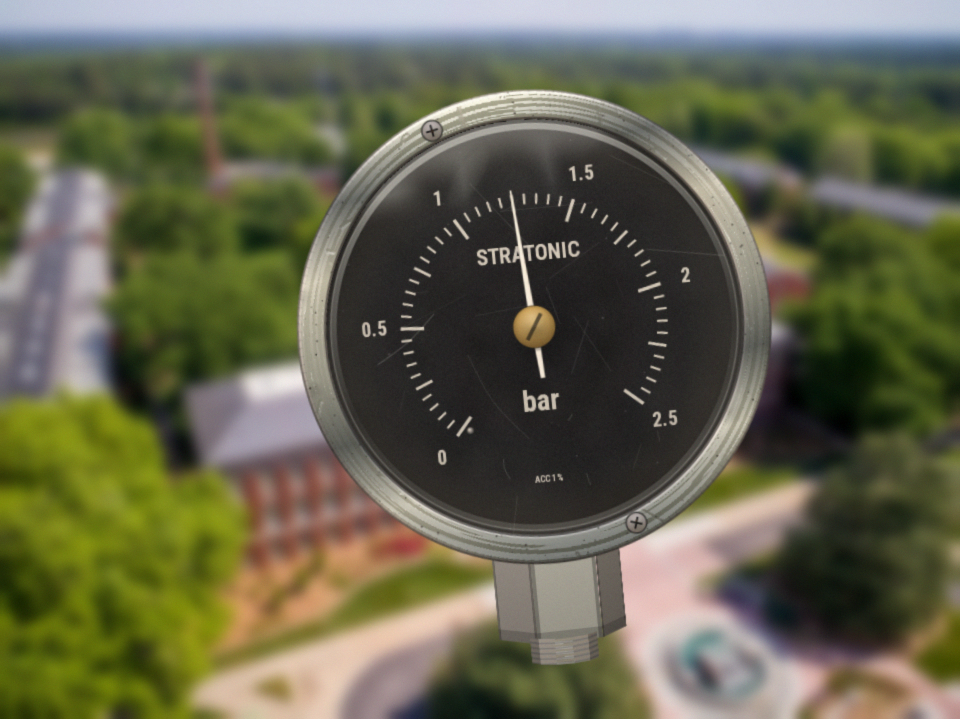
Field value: 1.25 bar
